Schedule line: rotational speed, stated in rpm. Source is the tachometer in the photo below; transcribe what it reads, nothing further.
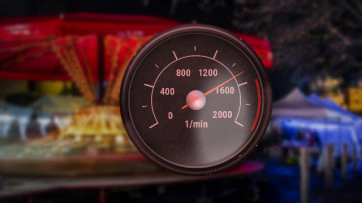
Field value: 1500 rpm
